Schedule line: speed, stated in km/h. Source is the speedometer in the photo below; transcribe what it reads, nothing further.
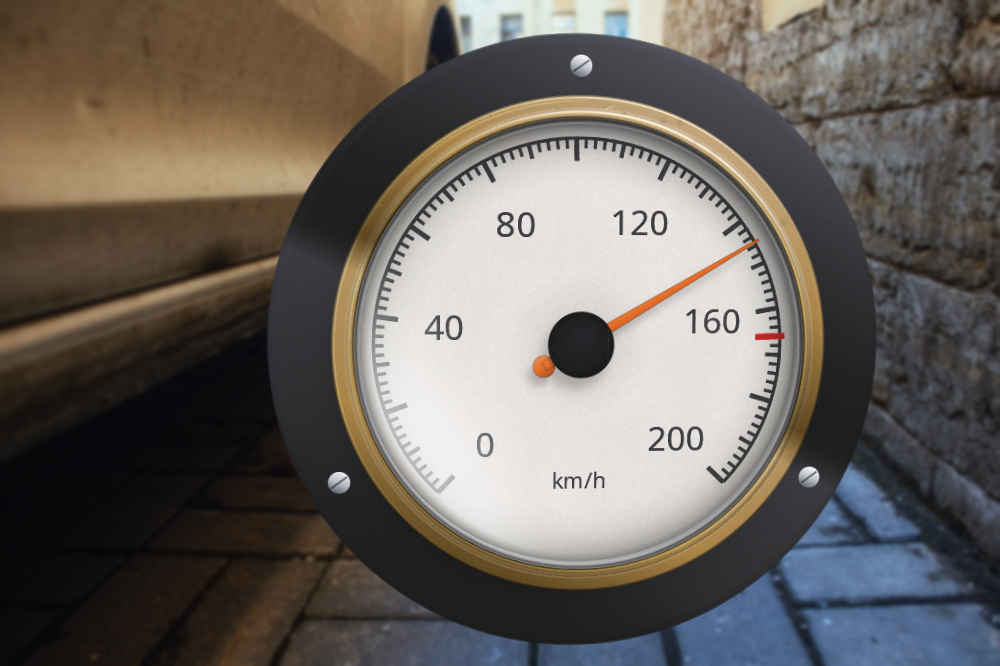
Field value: 145 km/h
